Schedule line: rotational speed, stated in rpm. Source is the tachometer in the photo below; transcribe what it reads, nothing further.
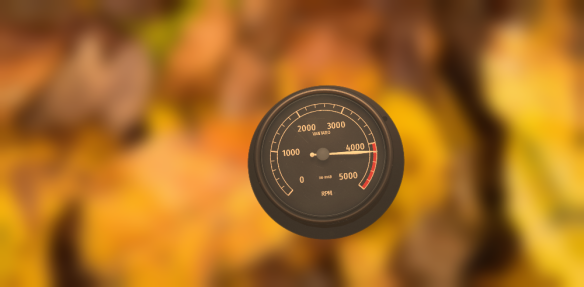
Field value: 4200 rpm
